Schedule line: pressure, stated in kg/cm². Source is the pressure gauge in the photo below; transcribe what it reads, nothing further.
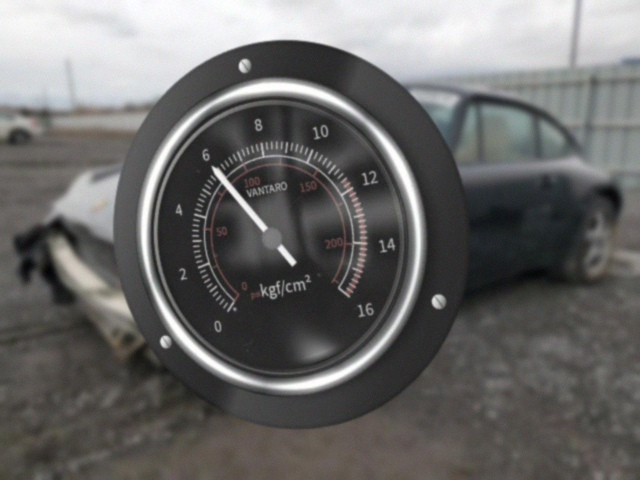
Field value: 6 kg/cm²
